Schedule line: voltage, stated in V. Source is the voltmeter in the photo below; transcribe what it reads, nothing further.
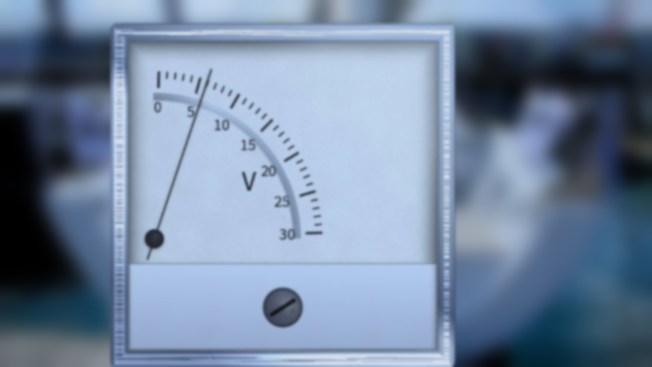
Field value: 6 V
